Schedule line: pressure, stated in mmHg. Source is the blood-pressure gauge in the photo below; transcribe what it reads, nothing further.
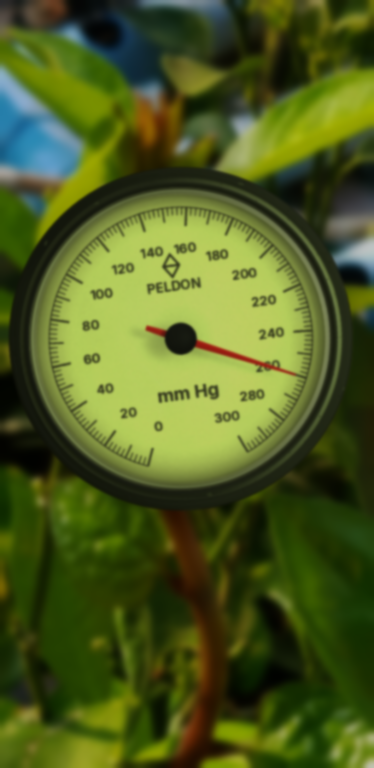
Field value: 260 mmHg
